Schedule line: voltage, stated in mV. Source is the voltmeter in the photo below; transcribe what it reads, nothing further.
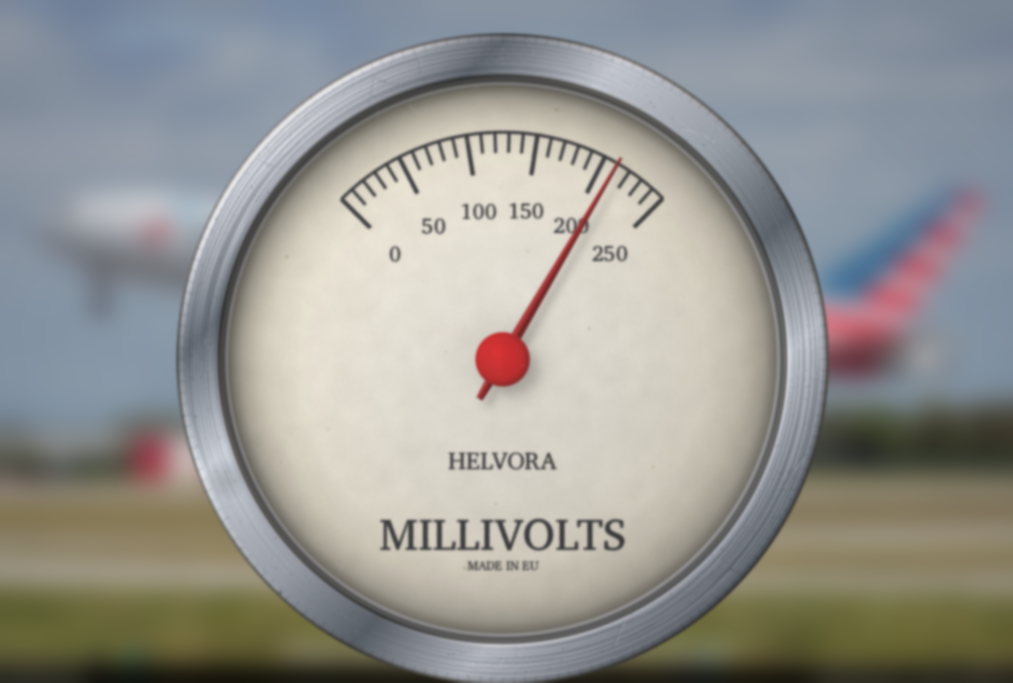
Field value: 210 mV
